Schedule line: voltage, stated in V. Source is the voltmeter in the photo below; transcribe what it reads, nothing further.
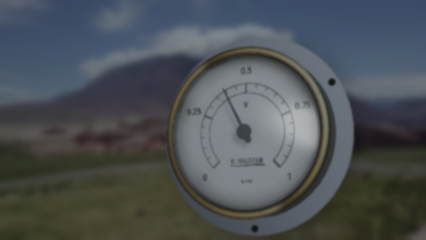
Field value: 0.4 V
